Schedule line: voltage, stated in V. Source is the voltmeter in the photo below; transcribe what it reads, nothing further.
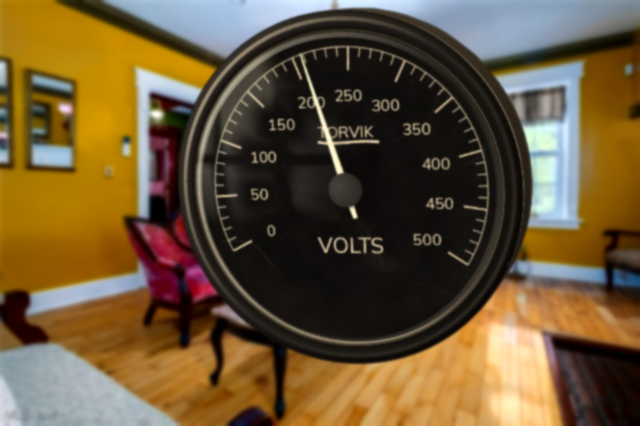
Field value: 210 V
